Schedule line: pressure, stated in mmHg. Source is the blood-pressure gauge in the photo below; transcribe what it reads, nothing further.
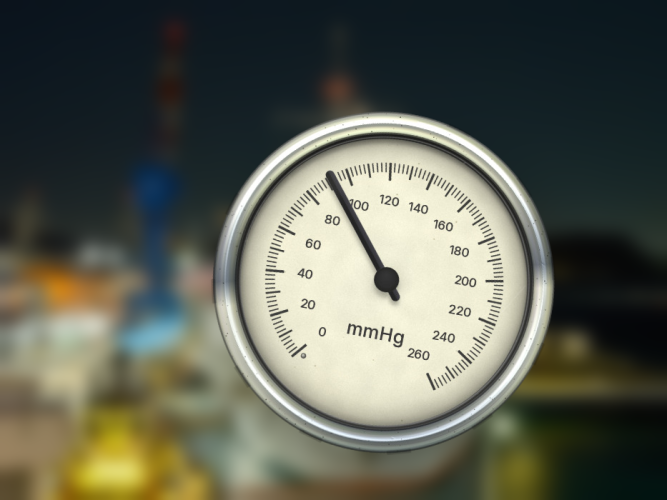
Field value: 92 mmHg
